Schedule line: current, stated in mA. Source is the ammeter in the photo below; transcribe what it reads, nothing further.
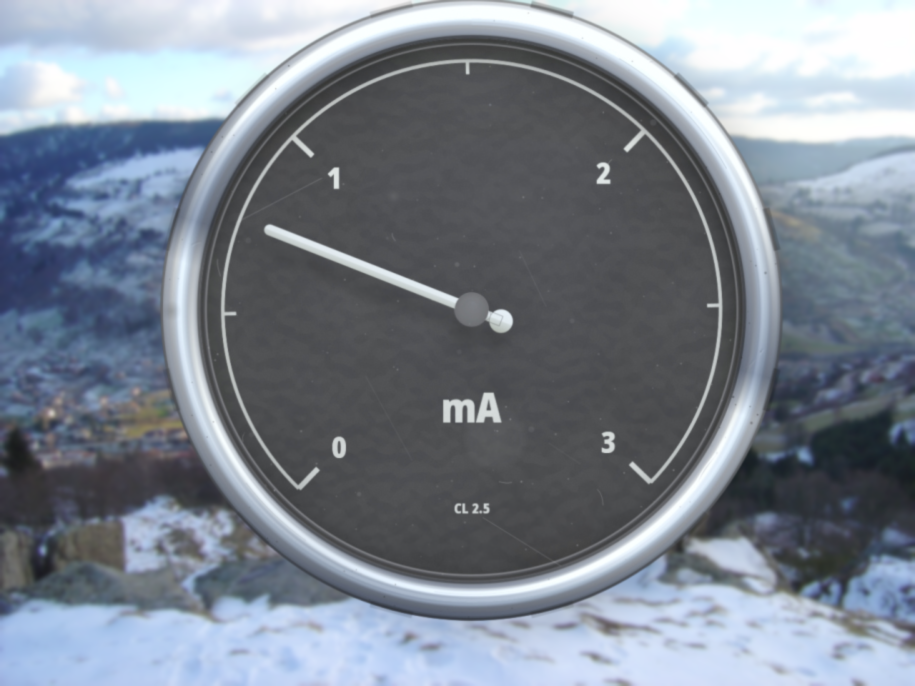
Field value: 0.75 mA
